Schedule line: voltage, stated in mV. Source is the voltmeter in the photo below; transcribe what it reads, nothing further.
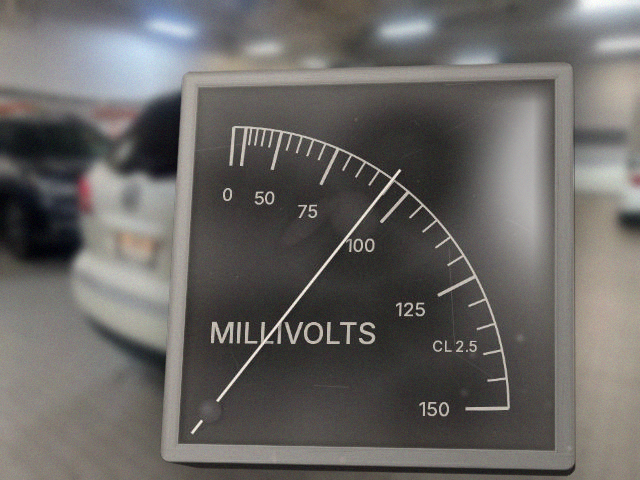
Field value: 95 mV
